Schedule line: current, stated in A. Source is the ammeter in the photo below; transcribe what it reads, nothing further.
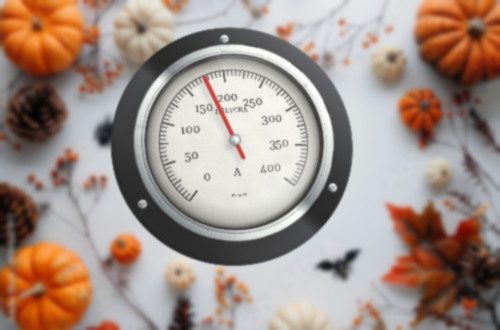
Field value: 175 A
